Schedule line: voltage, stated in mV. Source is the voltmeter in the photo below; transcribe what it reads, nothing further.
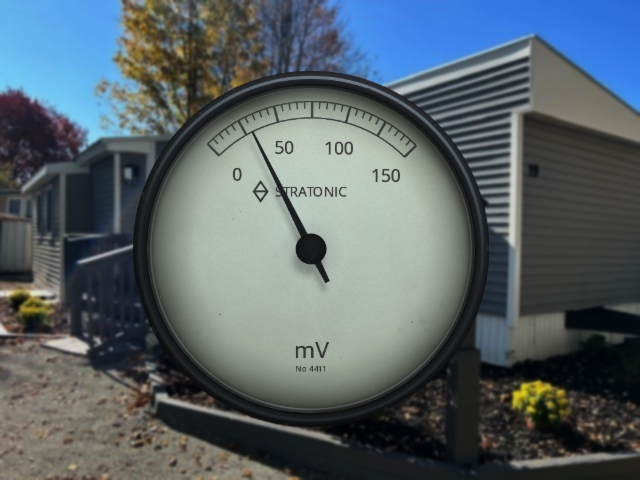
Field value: 30 mV
